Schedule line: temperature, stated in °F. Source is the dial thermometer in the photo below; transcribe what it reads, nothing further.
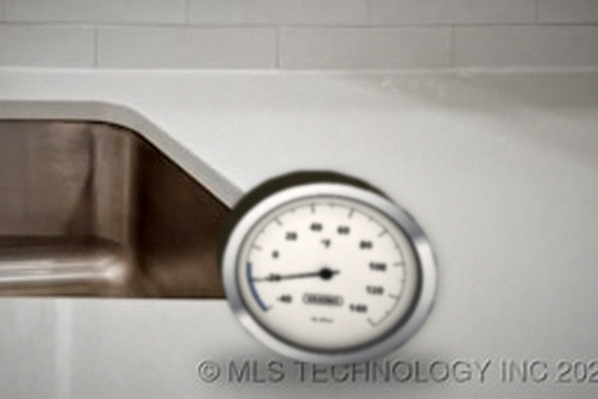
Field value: -20 °F
